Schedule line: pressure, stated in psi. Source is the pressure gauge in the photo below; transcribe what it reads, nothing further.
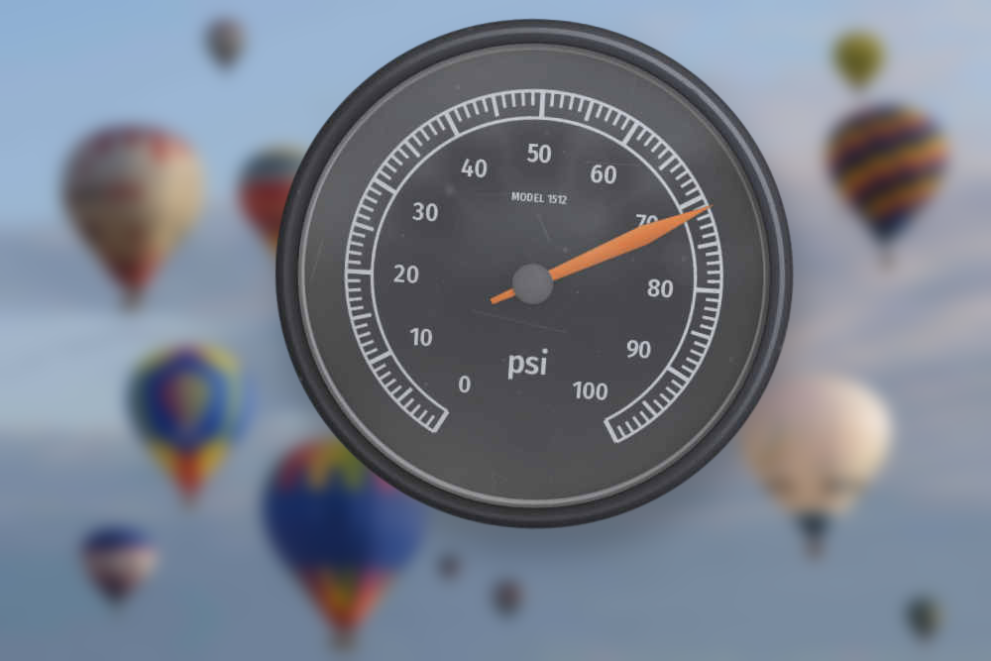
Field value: 71 psi
